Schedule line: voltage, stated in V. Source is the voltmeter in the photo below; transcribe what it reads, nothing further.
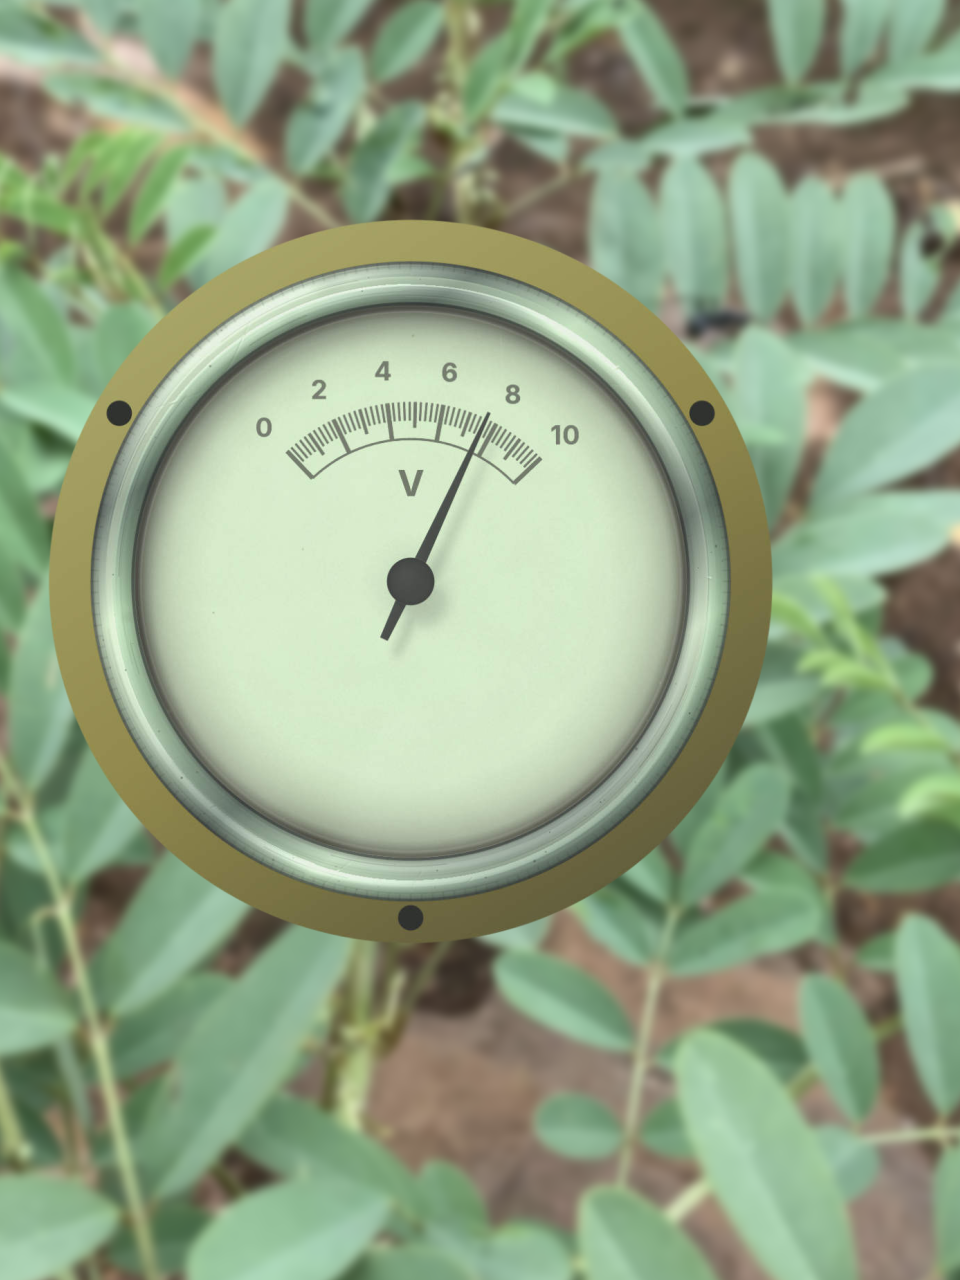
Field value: 7.6 V
